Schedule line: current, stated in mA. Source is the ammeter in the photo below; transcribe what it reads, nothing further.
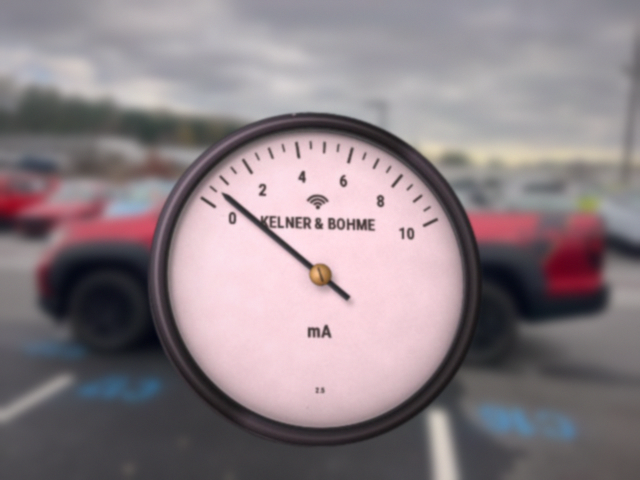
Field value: 0.5 mA
